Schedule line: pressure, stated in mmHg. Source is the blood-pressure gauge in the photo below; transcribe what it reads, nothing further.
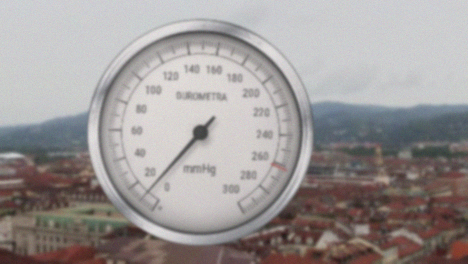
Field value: 10 mmHg
